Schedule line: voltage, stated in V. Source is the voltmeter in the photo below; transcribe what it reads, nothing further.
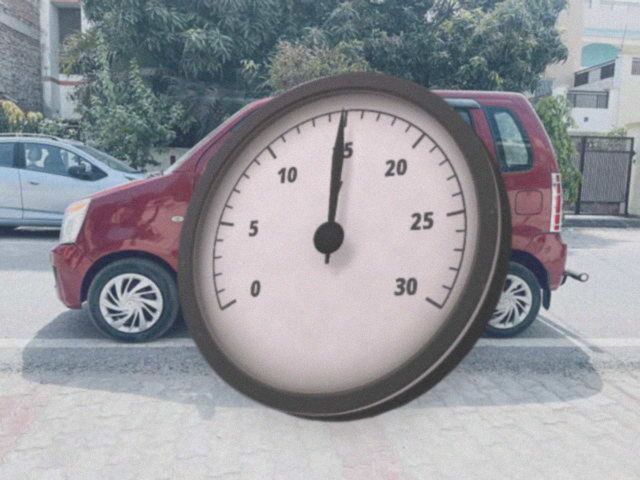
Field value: 15 V
